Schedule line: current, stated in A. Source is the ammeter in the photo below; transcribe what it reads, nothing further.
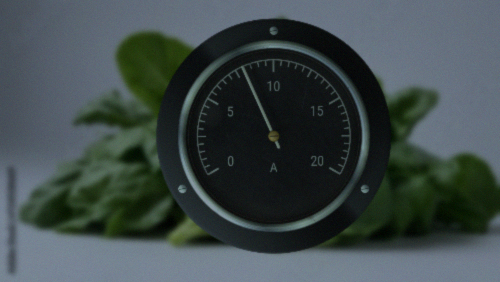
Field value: 8 A
